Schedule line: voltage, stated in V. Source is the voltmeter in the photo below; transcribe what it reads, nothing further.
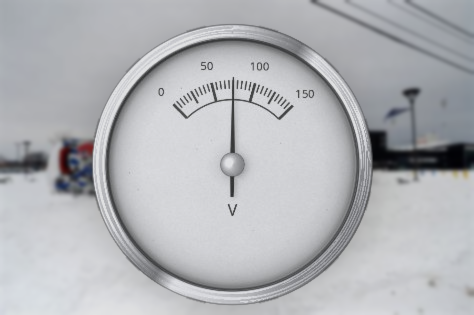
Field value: 75 V
